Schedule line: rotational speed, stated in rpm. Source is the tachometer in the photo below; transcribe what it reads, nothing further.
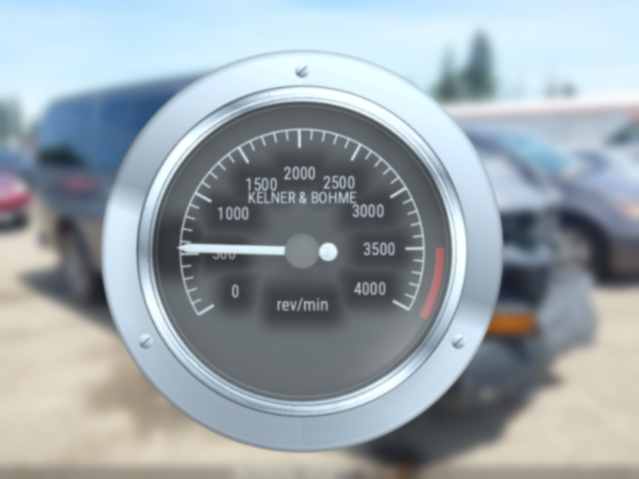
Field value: 550 rpm
